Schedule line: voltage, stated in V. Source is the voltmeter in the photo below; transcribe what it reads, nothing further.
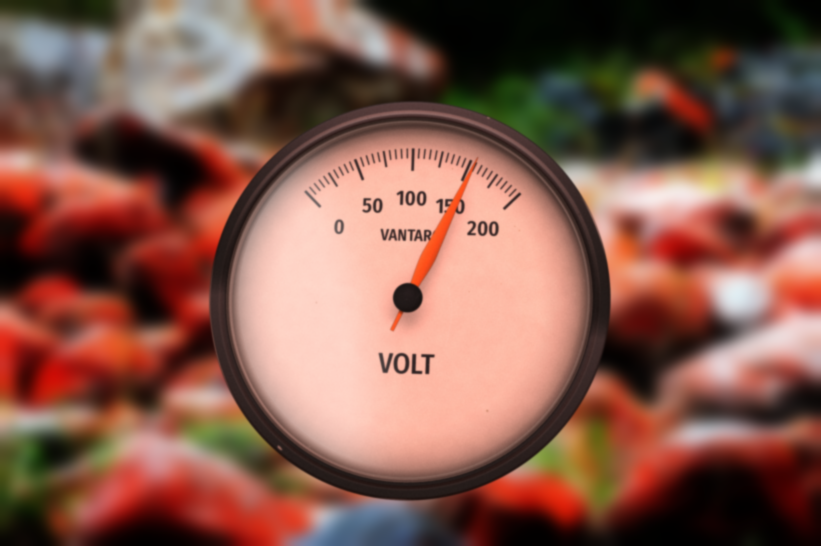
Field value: 155 V
